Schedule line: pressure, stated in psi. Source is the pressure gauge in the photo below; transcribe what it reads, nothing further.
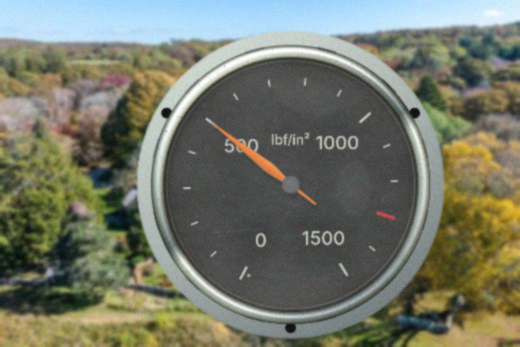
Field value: 500 psi
